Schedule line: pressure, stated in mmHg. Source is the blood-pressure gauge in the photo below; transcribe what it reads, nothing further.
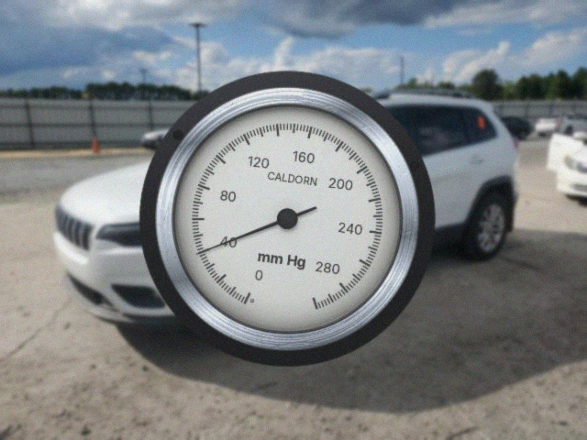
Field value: 40 mmHg
